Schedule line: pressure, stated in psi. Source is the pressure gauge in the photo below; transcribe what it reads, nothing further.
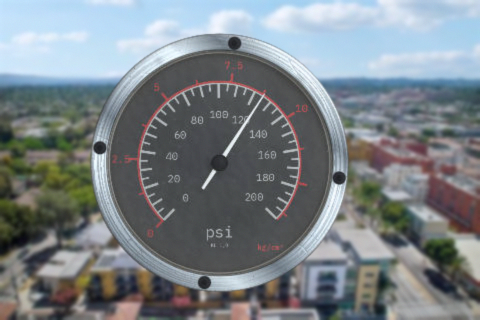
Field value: 125 psi
